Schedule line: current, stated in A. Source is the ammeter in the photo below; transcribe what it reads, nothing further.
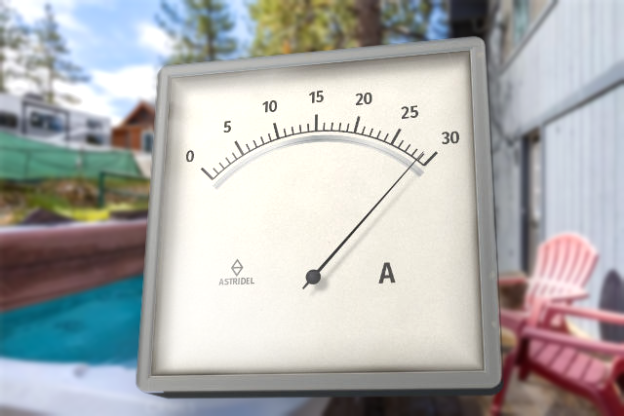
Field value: 29 A
